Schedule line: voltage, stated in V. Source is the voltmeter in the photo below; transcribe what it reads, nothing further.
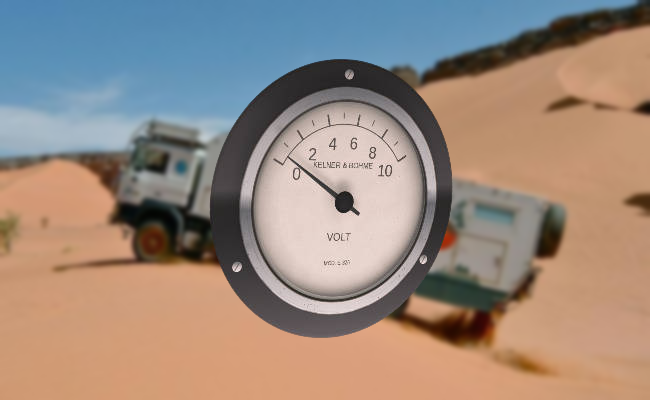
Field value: 0.5 V
